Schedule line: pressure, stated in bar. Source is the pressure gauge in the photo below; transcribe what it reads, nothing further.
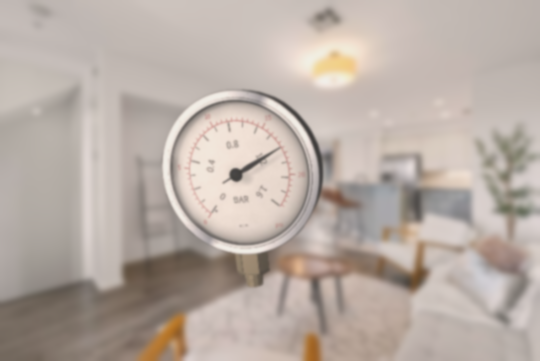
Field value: 1.2 bar
